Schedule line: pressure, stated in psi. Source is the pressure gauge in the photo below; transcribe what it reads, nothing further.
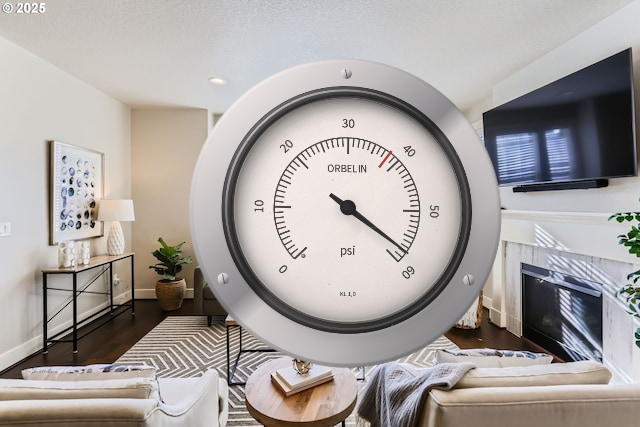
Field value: 58 psi
